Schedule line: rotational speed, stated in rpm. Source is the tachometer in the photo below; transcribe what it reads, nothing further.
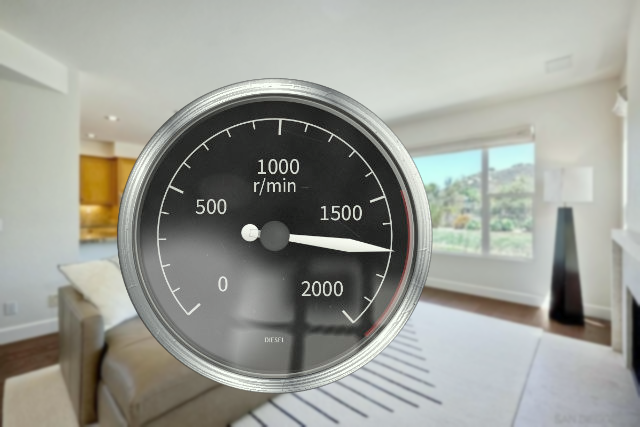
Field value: 1700 rpm
